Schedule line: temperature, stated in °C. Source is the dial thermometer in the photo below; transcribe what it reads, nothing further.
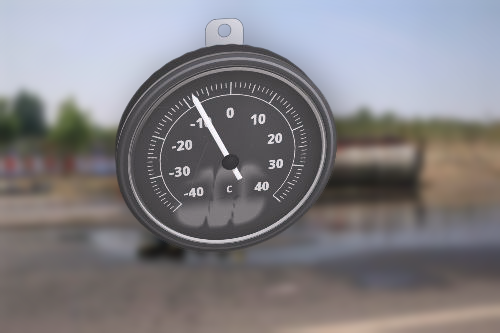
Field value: -8 °C
